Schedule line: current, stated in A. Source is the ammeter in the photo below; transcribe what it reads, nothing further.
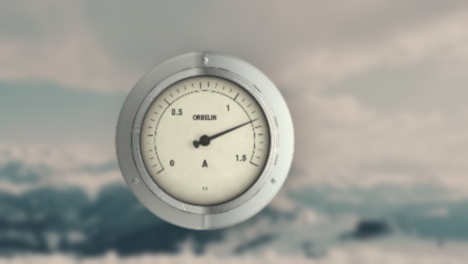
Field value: 1.2 A
